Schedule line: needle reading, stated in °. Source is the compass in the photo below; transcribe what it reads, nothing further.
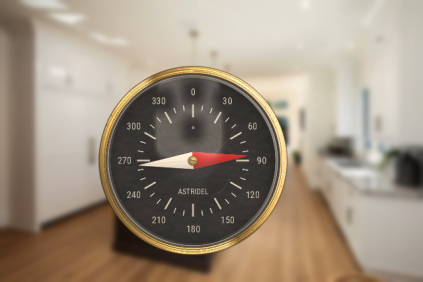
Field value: 85 °
